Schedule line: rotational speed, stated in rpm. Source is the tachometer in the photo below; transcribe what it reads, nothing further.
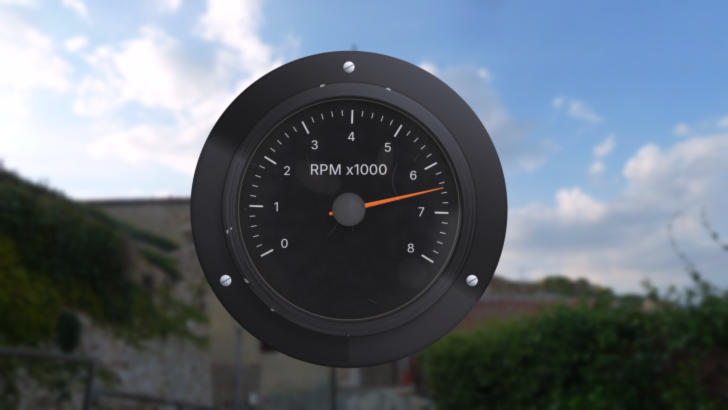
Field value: 6500 rpm
